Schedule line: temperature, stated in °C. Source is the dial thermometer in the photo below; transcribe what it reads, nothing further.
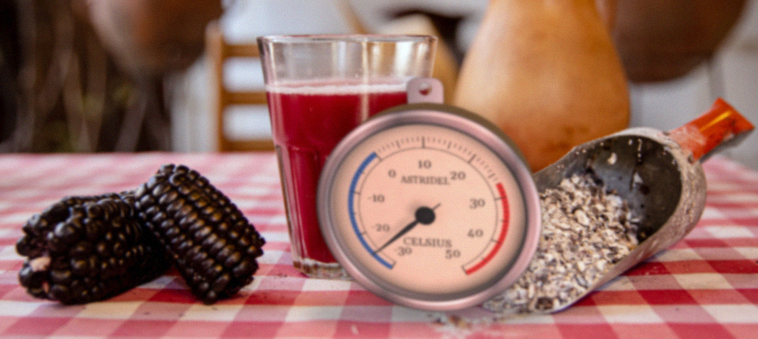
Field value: -25 °C
